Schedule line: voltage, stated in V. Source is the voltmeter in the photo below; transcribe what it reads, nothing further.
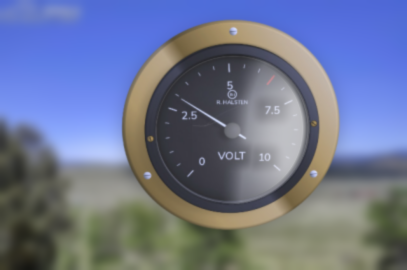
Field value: 3 V
